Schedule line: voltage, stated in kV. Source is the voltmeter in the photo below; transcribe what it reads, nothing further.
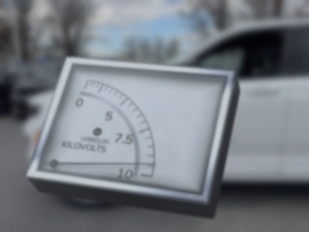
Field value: 9.5 kV
